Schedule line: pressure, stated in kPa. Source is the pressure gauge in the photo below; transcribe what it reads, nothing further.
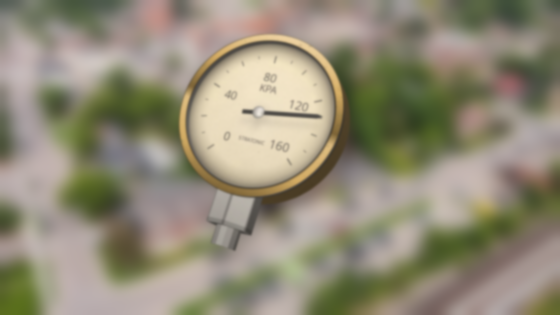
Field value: 130 kPa
